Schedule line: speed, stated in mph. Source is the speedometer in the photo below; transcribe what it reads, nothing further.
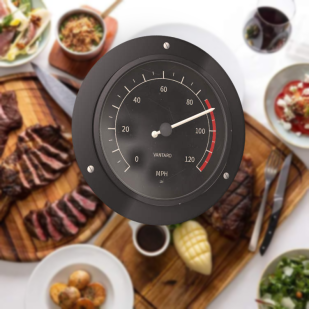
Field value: 90 mph
